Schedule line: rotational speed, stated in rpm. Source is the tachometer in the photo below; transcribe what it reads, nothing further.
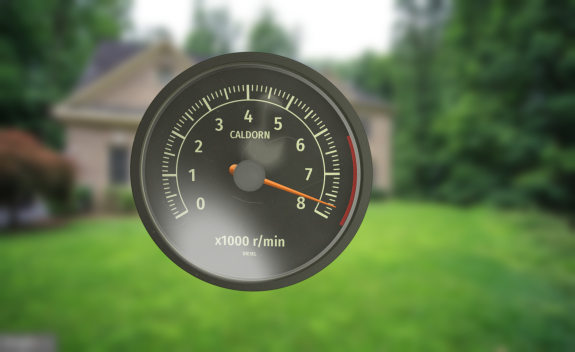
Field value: 7700 rpm
